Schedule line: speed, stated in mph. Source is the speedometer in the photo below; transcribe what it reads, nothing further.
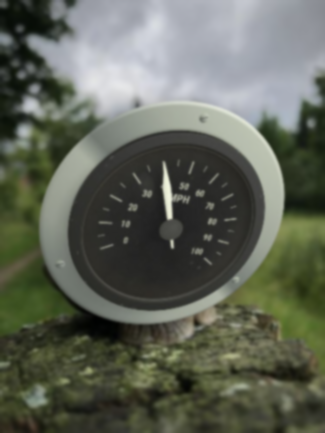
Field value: 40 mph
